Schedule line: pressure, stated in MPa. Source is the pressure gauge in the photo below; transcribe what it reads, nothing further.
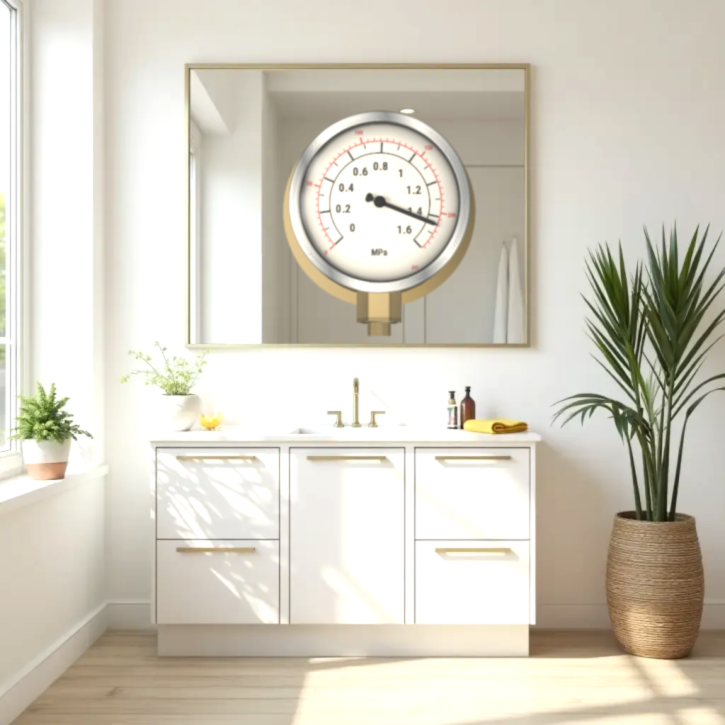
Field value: 1.45 MPa
